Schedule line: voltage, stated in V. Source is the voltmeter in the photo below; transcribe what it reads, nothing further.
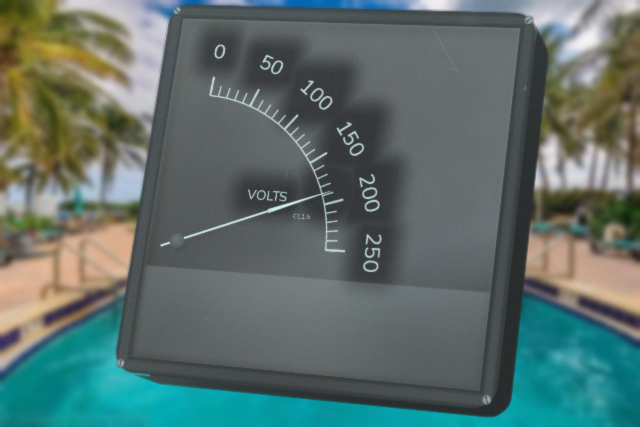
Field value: 190 V
